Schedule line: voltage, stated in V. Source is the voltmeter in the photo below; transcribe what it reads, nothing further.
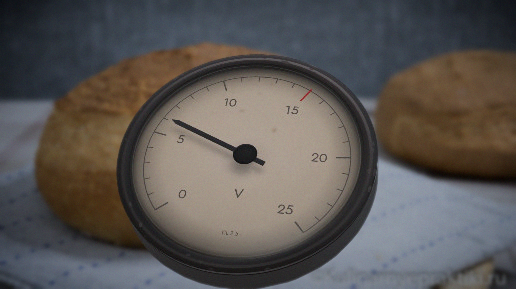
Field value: 6 V
